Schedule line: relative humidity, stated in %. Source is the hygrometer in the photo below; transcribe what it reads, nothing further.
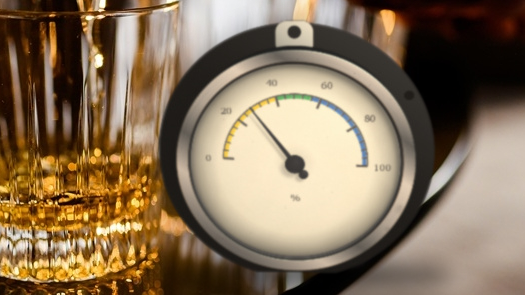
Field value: 28 %
